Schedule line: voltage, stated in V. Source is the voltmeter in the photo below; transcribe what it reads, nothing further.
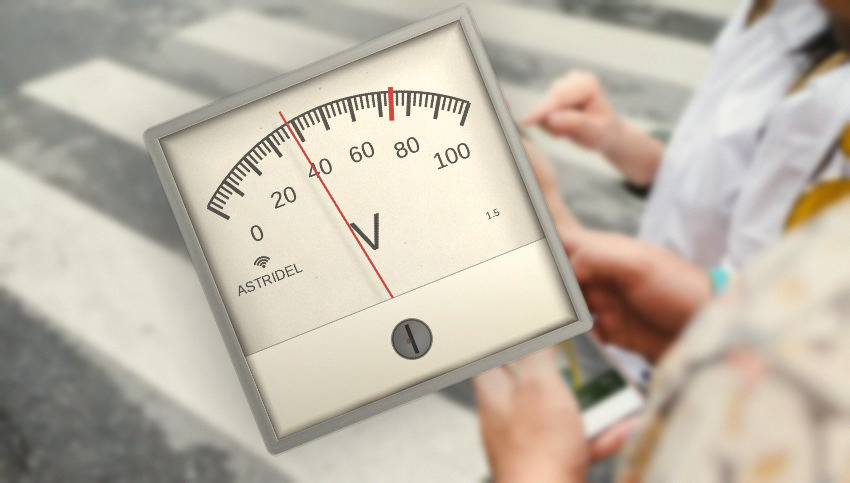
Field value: 38 V
